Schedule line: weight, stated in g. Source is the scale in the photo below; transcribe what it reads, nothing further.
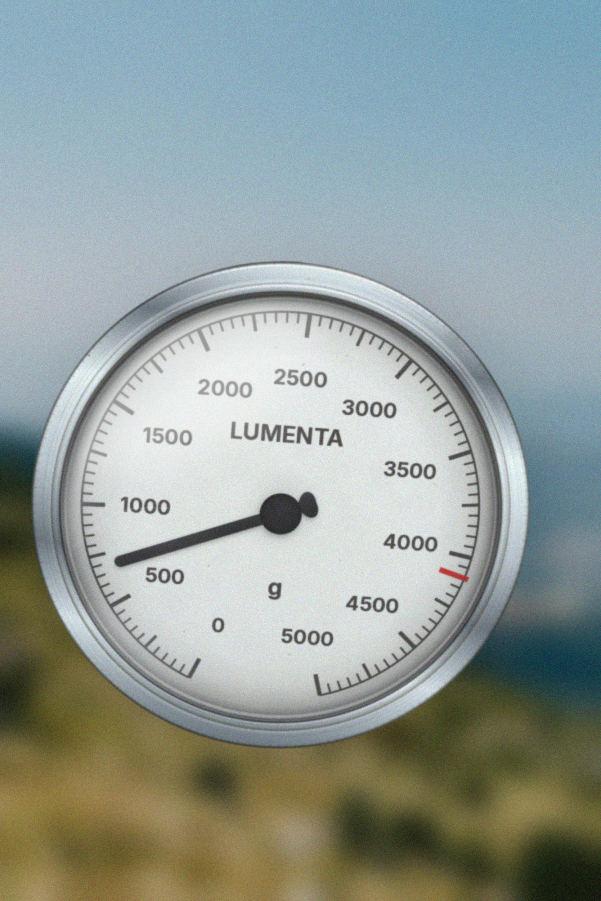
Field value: 700 g
